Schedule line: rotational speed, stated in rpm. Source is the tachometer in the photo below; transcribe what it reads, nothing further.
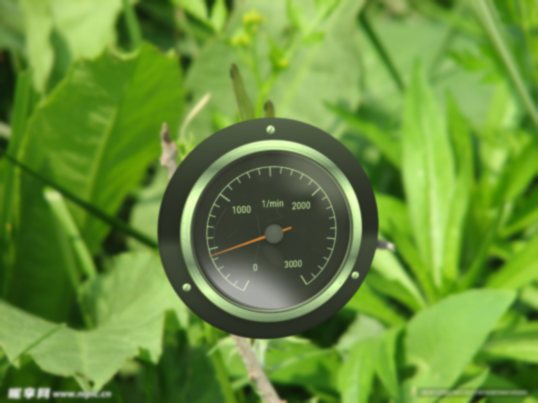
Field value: 450 rpm
